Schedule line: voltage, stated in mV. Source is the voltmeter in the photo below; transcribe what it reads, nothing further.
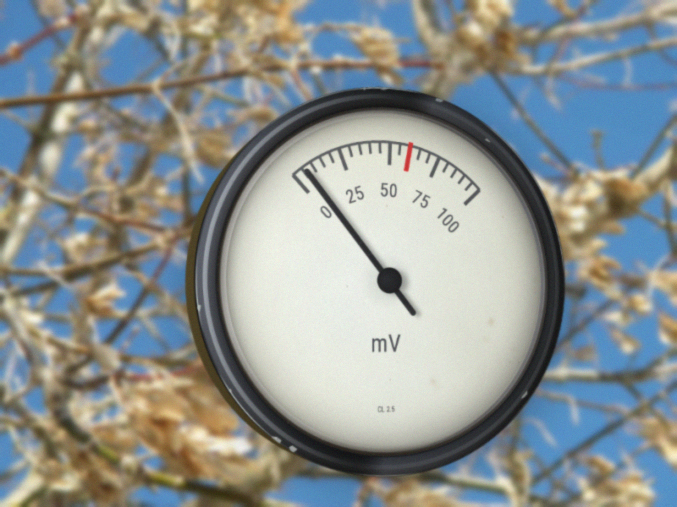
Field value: 5 mV
